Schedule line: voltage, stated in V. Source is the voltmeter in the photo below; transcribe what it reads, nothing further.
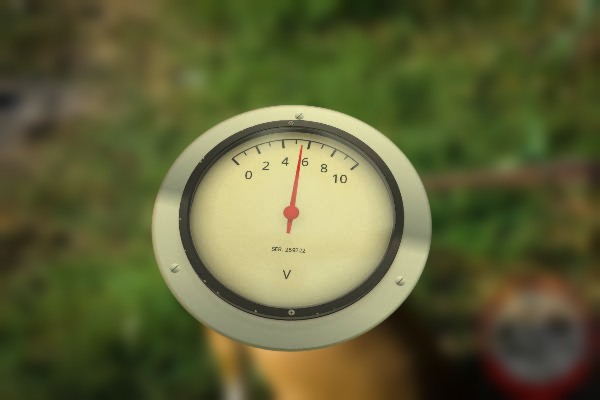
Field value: 5.5 V
